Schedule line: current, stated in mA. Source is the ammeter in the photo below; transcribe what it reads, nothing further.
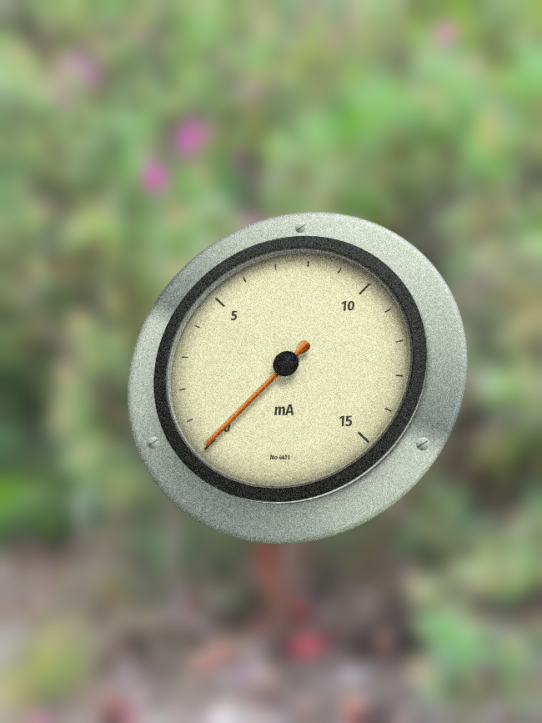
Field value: 0 mA
